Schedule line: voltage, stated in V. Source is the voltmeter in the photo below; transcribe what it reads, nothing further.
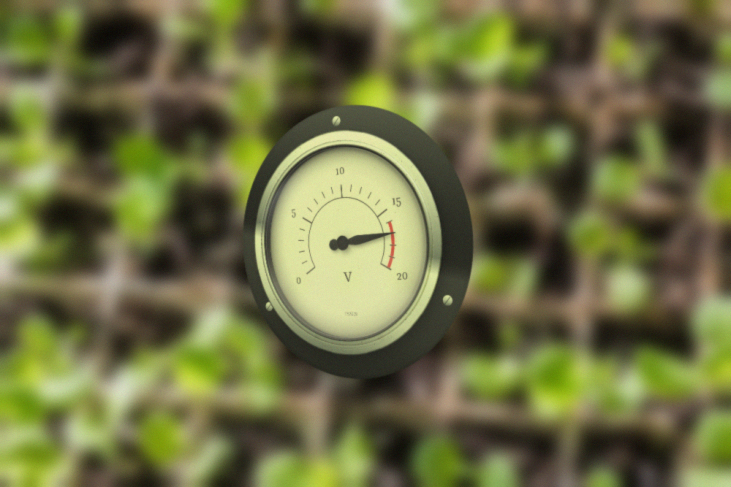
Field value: 17 V
